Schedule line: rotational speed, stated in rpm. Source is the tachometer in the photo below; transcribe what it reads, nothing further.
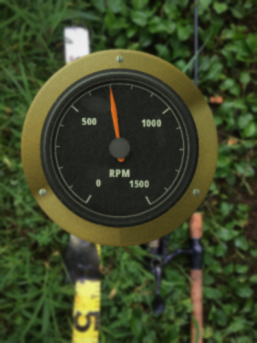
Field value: 700 rpm
